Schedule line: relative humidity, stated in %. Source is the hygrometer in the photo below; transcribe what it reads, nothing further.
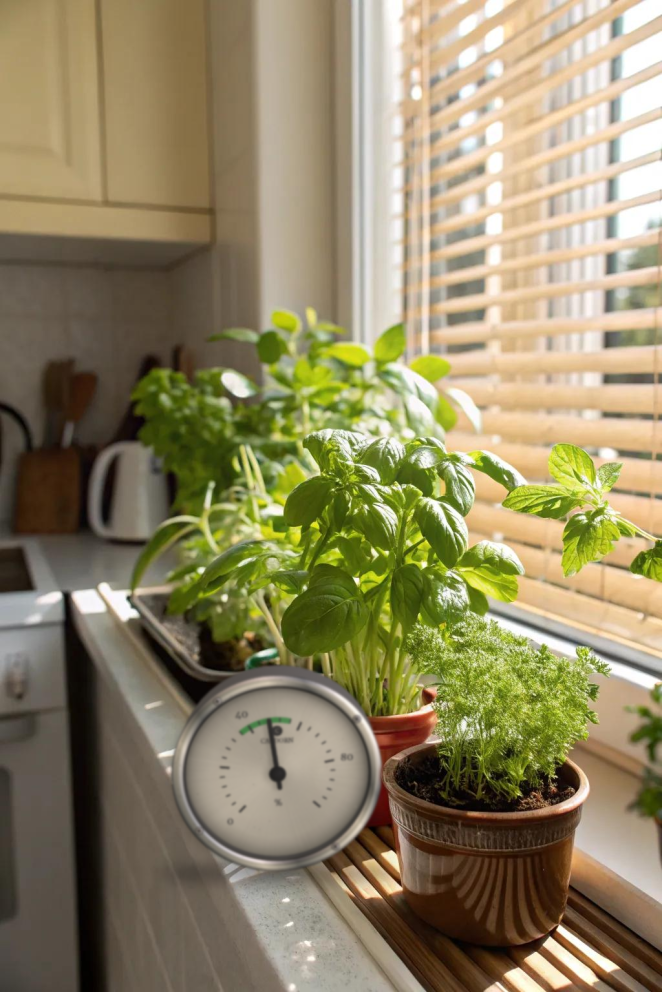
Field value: 48 %
